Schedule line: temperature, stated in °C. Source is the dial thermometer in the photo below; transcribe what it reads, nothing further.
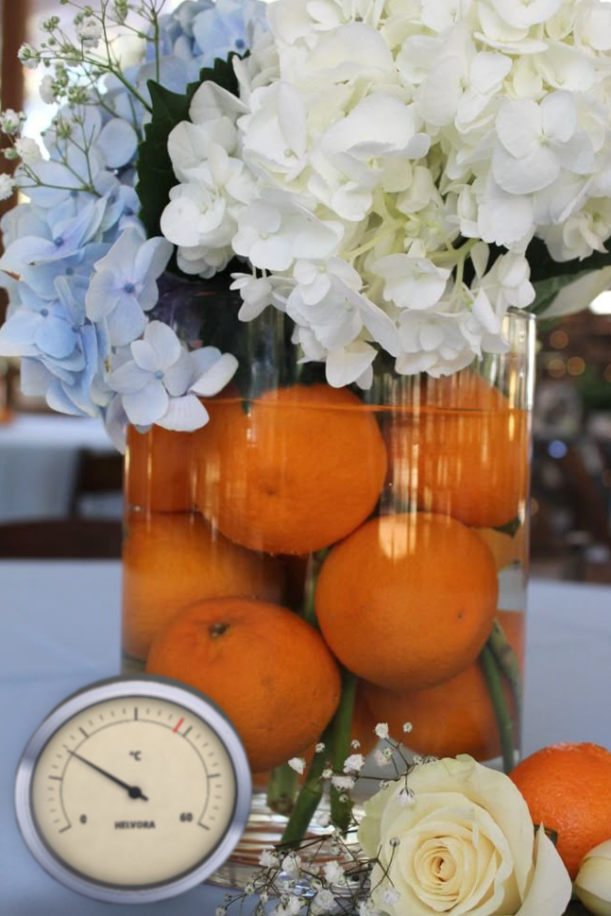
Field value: 16 °C
